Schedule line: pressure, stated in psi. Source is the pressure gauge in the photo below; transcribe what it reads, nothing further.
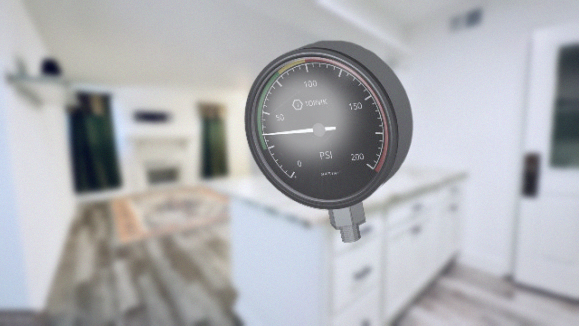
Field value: 35 psi
